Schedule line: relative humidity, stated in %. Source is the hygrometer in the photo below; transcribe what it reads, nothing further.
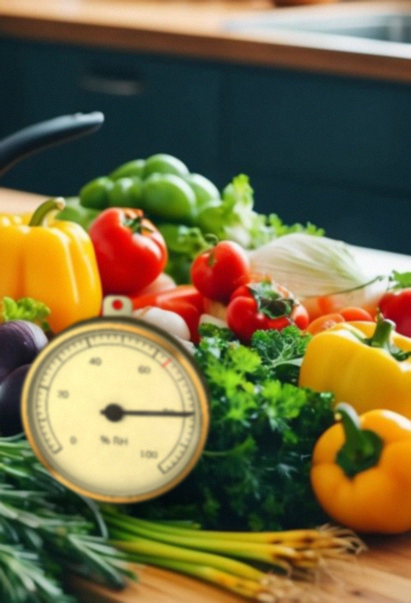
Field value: 80 %
